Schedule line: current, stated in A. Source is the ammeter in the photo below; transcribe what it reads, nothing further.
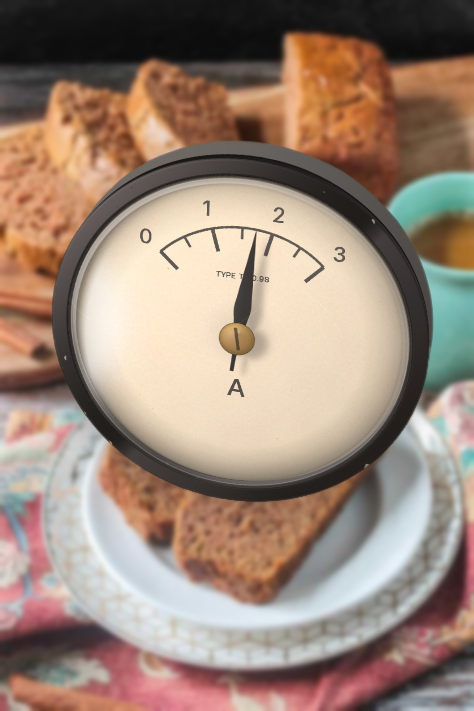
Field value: 1.75 A
